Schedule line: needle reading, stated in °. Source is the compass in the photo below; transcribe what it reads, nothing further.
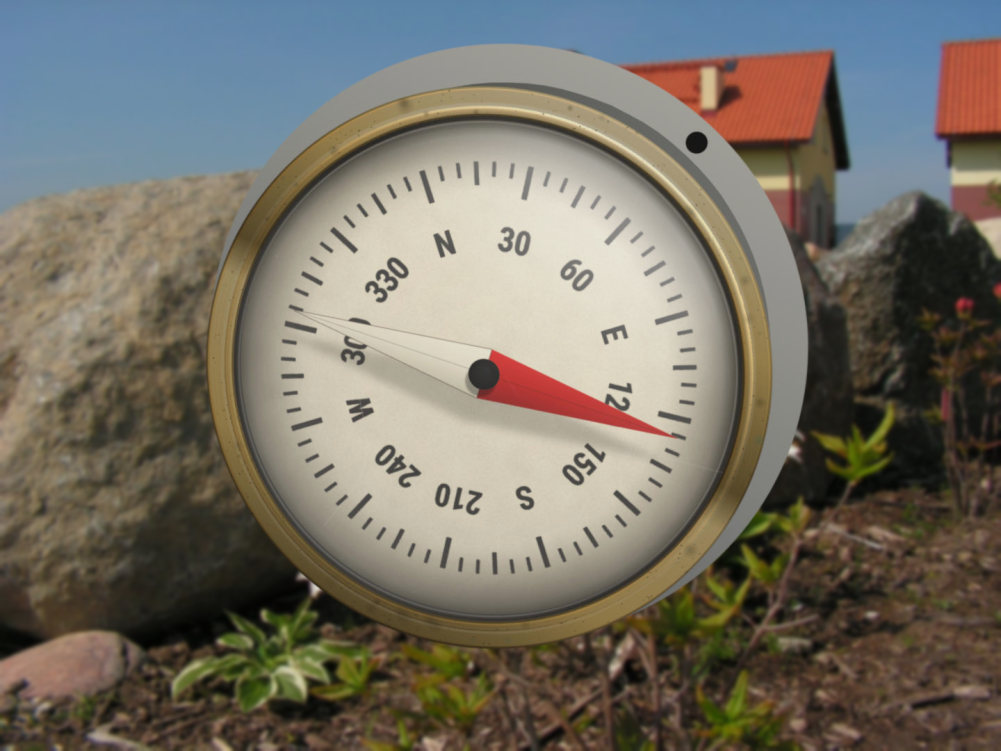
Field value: 125 °
